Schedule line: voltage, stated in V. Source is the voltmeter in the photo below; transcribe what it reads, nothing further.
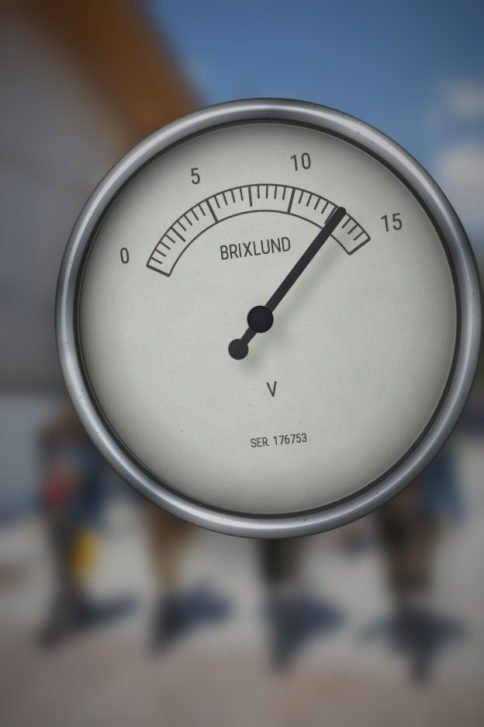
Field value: 13 V
